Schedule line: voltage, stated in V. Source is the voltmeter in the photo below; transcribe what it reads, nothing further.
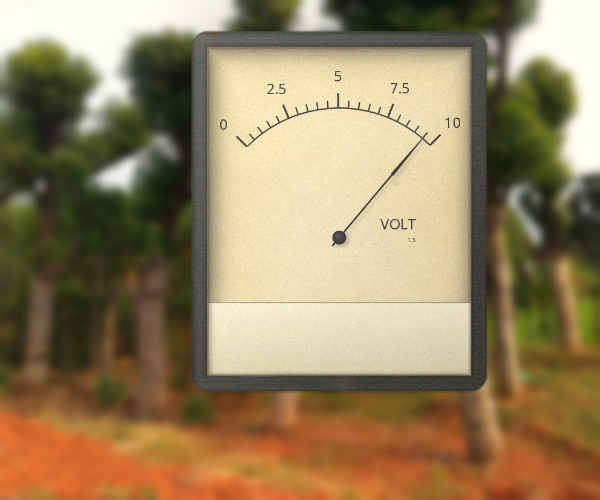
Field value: 9.5 V
